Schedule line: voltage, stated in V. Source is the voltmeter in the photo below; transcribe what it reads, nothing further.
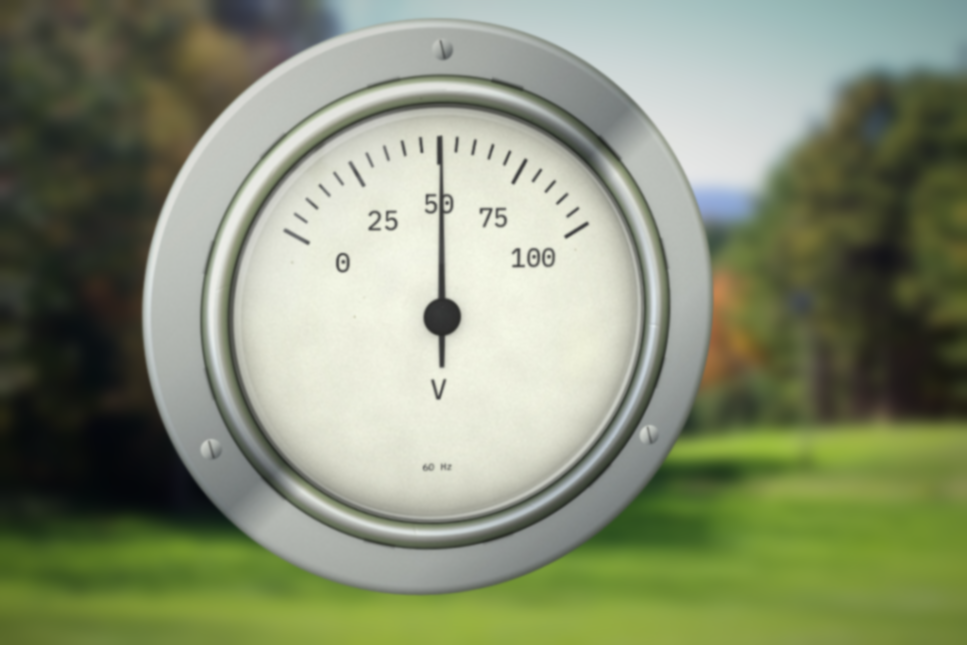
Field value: 50 V
